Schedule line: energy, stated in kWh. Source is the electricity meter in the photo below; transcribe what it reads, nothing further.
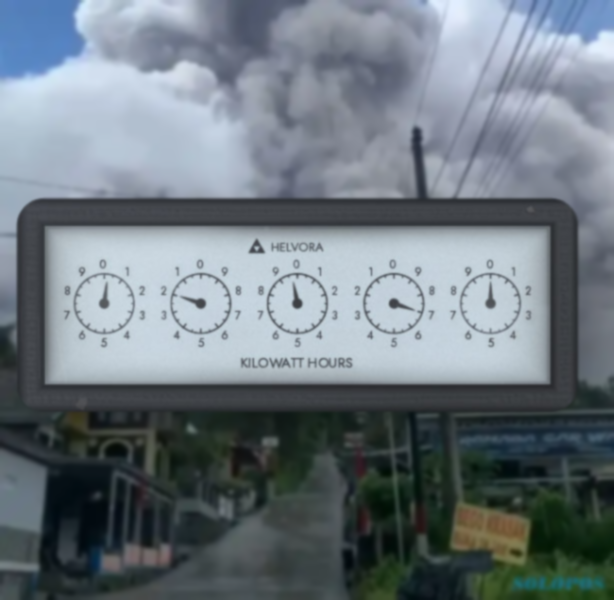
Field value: 1970 kWh
